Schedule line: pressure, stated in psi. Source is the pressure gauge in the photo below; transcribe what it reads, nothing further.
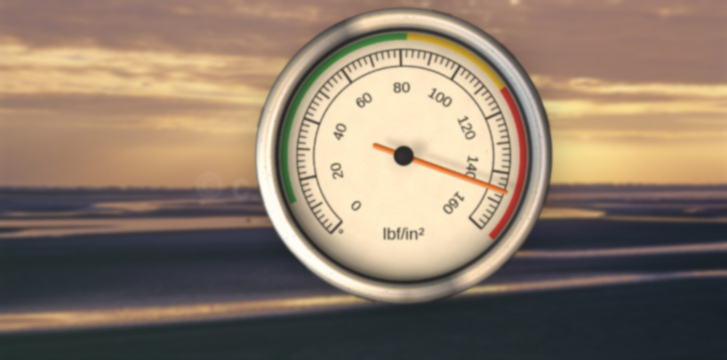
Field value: 146 psi
